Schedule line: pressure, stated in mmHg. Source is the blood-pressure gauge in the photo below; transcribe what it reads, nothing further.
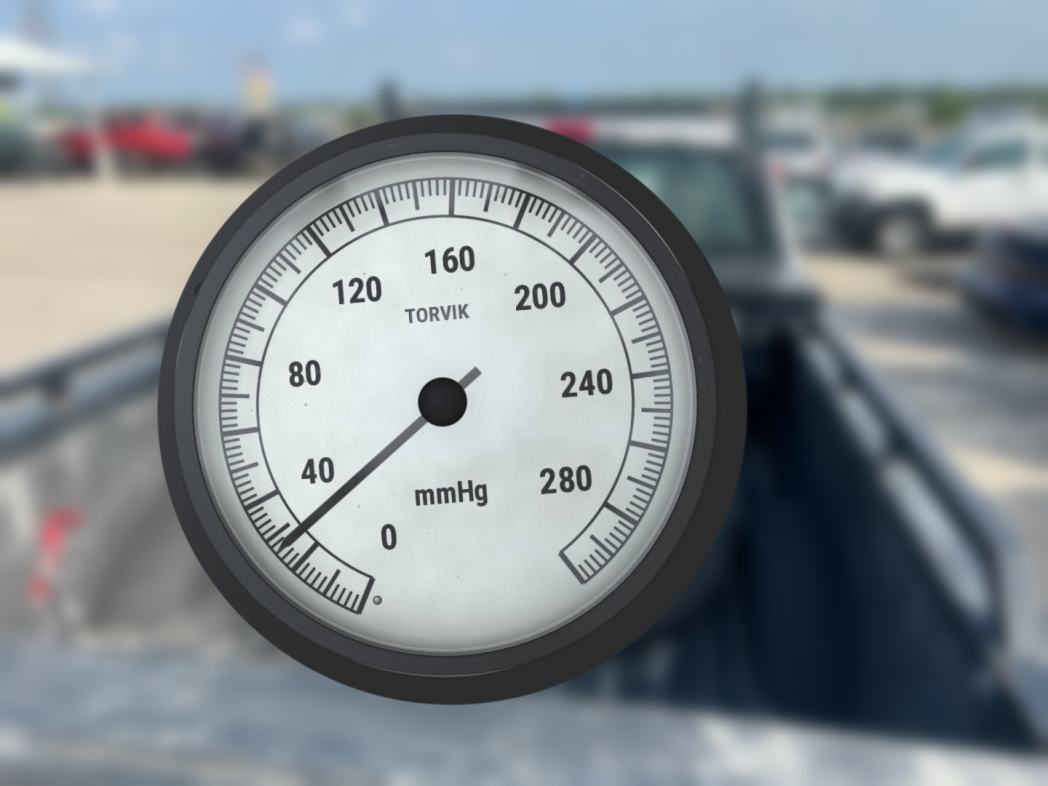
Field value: 26 mmHg
